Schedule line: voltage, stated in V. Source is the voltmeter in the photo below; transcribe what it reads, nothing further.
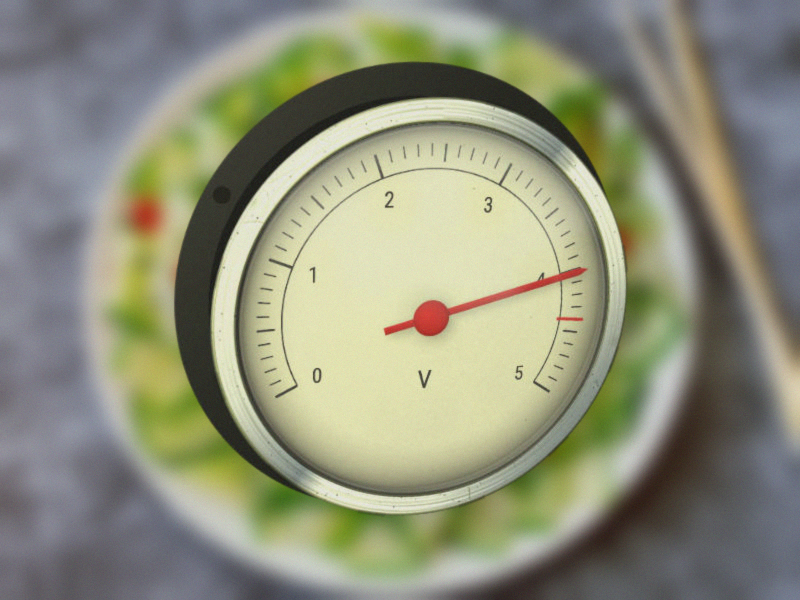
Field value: 4 V
